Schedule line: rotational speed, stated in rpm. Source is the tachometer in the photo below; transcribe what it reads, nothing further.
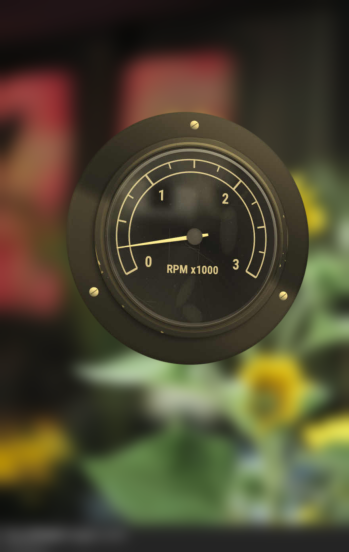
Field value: 250 rpm
